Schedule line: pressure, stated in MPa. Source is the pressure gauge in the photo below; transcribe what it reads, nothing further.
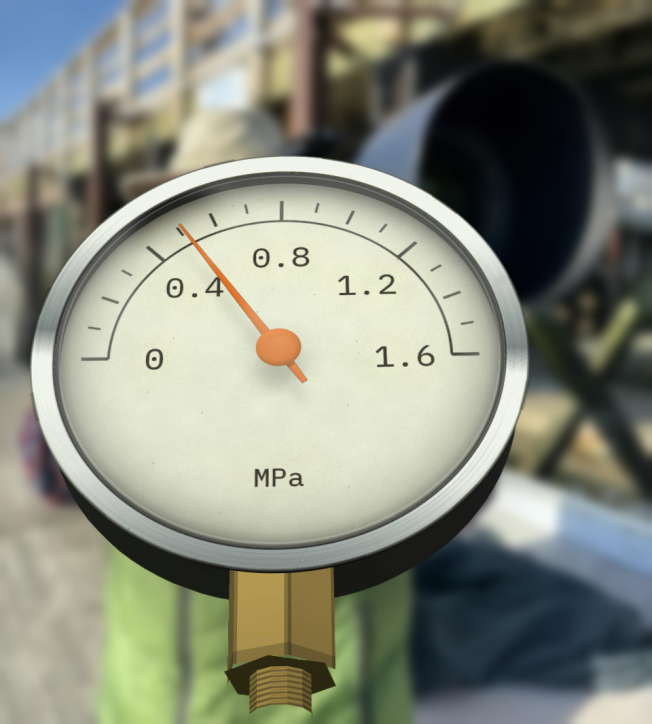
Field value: 0.5 MPa
